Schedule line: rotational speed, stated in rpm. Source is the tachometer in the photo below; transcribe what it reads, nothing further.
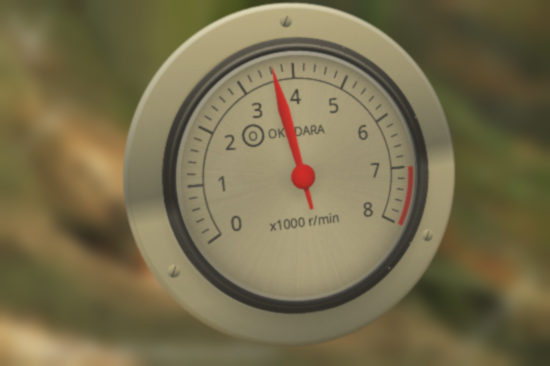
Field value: 3600 rpm
